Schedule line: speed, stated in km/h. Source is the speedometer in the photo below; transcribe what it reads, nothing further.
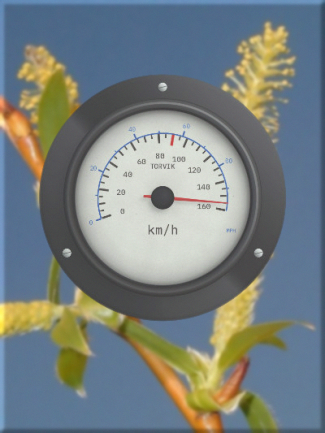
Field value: 155 km/h
